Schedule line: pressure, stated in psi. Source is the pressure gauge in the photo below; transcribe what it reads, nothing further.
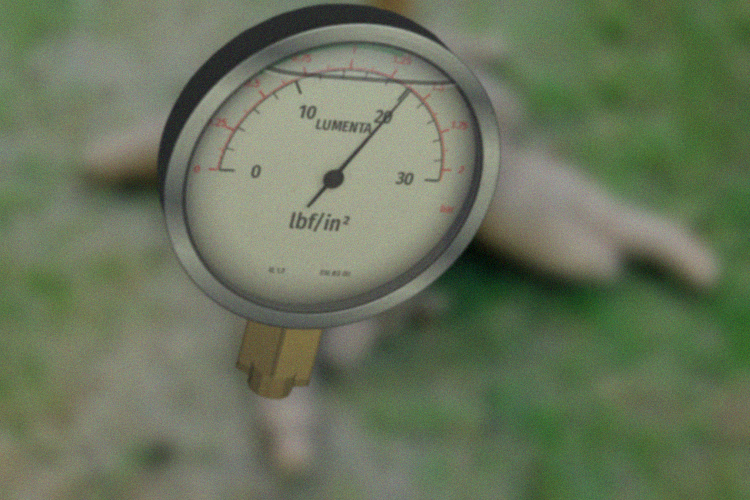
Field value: 20 psi
